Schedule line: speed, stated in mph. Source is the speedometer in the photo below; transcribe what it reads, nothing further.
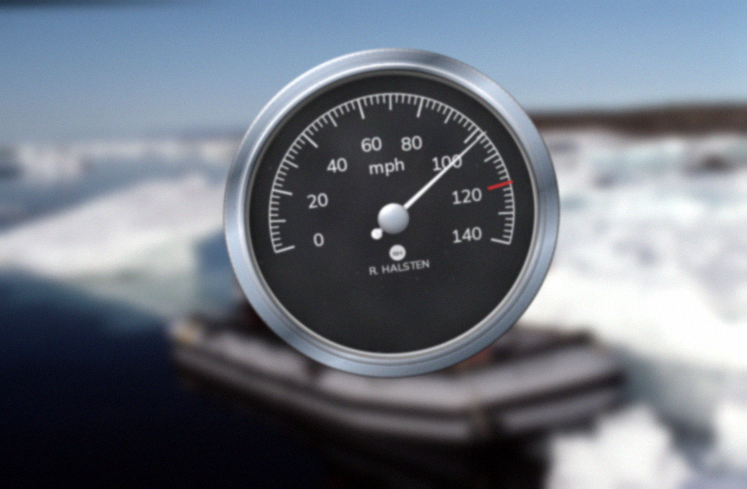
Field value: 102 mph
